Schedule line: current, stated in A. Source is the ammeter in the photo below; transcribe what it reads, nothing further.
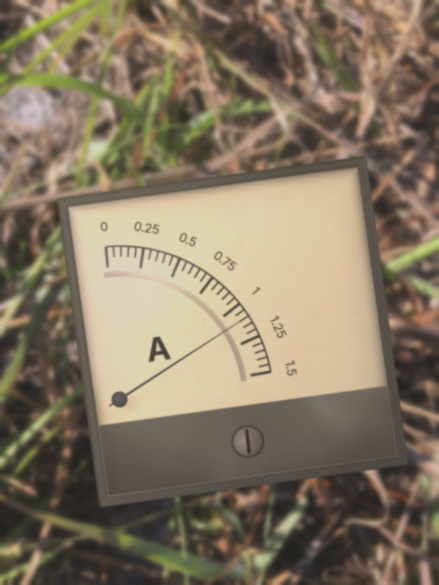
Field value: 1.1 A
